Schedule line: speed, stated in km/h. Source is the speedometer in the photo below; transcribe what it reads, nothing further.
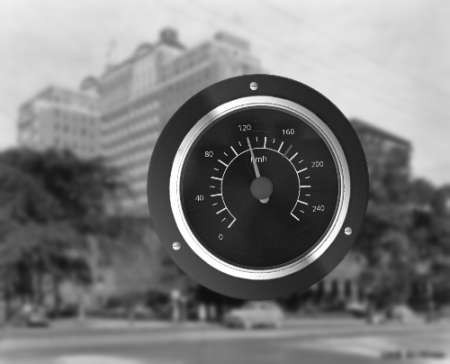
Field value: 120 km/h
